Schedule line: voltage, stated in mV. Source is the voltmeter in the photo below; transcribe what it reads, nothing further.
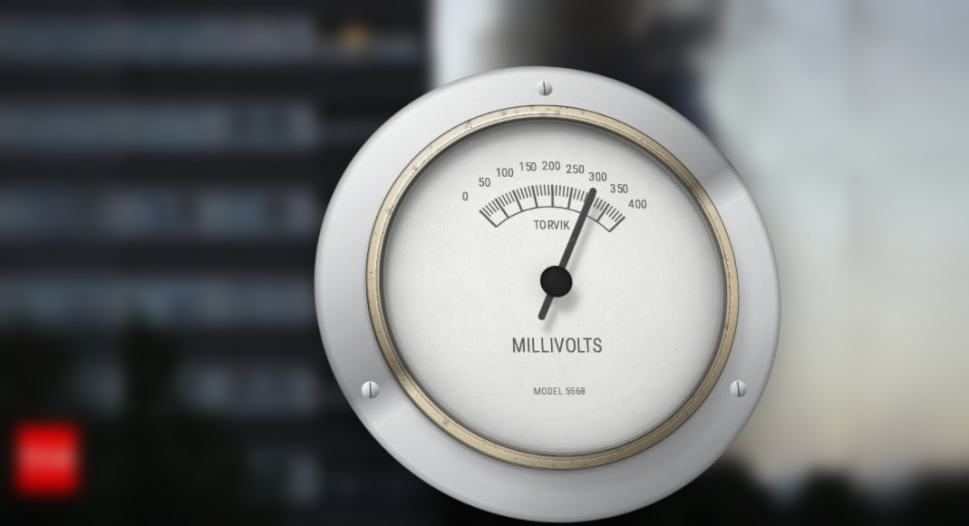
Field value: 300 mV
